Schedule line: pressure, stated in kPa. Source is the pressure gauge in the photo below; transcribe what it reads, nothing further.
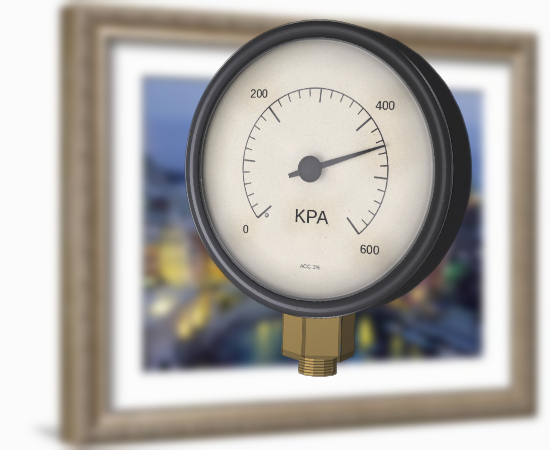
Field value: 450 kPa
